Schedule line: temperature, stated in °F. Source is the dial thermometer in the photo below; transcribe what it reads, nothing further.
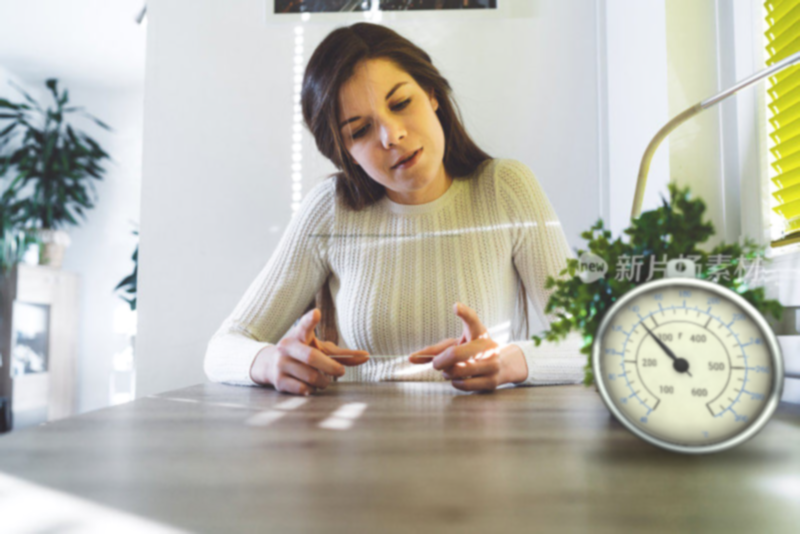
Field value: 280 °F
